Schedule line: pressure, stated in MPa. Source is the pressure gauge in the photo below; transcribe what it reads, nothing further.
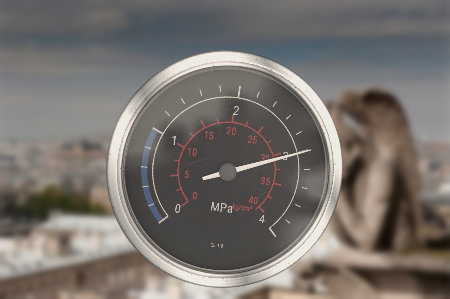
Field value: 3 MPa
